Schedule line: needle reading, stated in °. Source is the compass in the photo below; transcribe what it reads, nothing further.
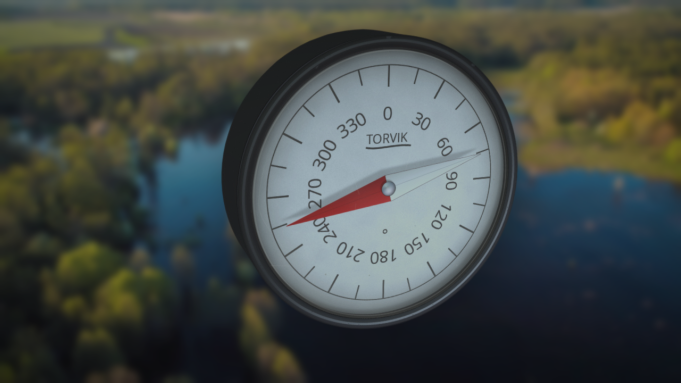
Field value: 255 °
